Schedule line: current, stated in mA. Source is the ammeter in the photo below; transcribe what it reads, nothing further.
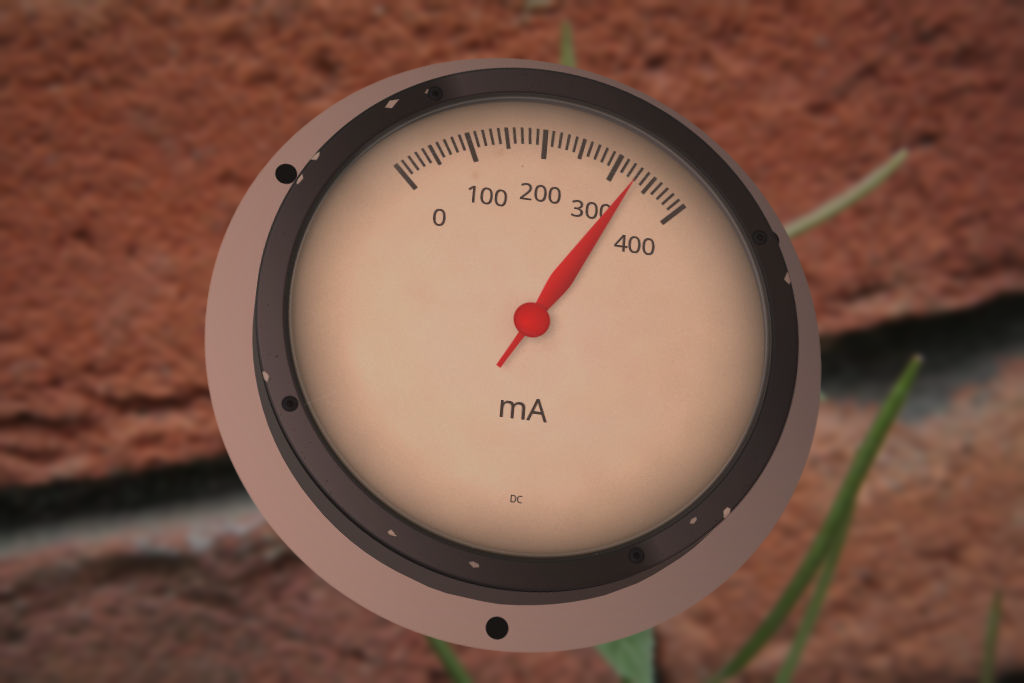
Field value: 330 mA
